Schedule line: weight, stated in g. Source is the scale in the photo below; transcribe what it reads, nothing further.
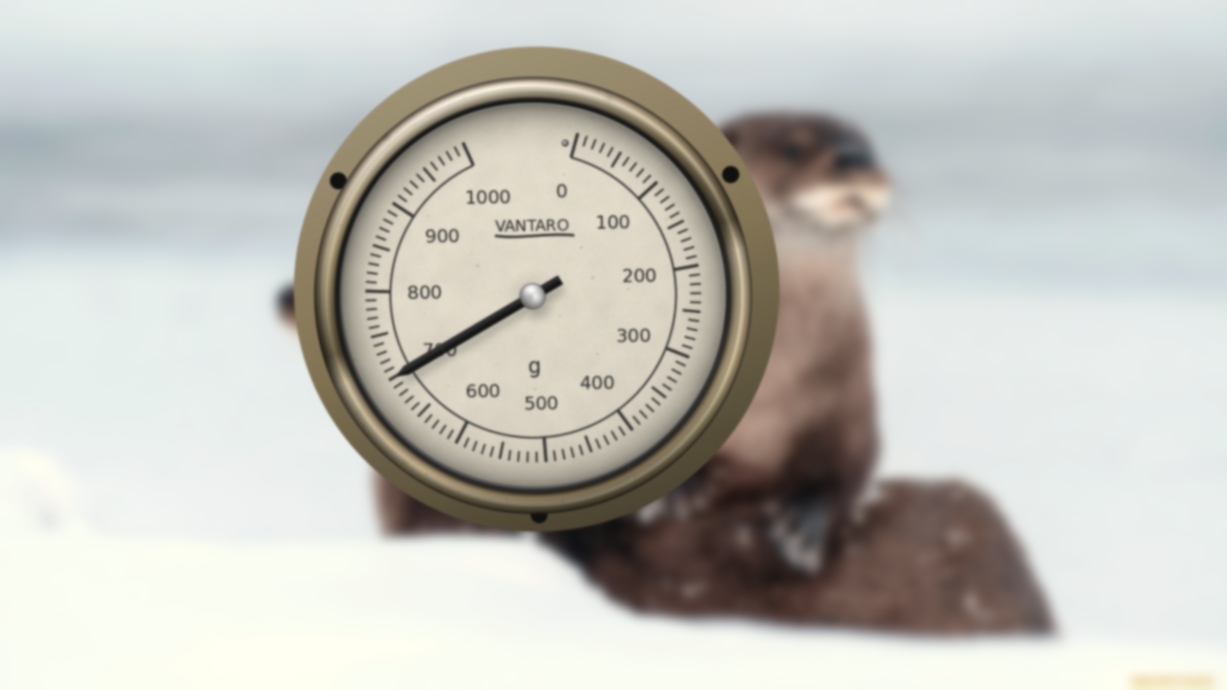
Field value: 700 g
